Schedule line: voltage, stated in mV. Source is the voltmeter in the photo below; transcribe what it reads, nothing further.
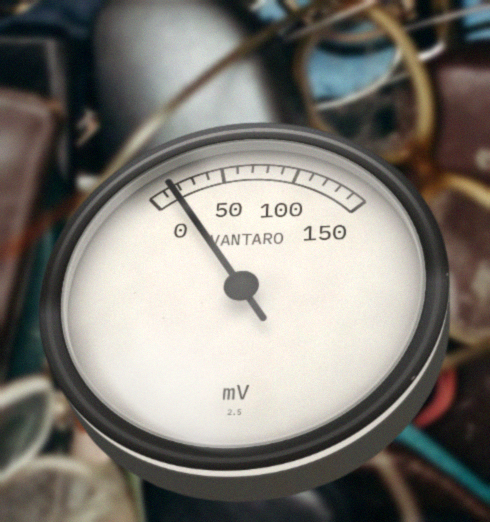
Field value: 15 mV
